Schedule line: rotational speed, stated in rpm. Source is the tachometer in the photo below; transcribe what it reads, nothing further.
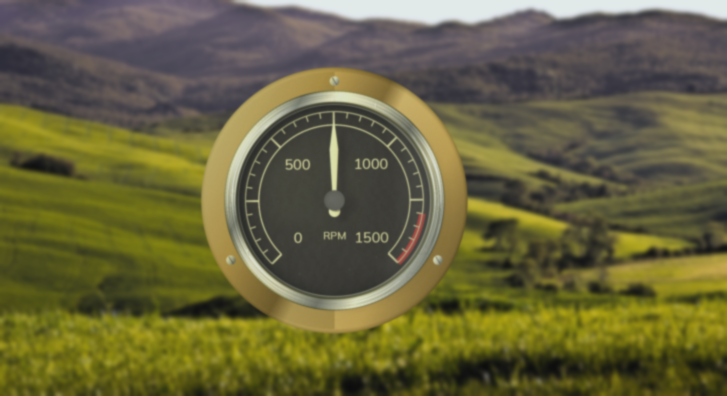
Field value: 750 rpm
